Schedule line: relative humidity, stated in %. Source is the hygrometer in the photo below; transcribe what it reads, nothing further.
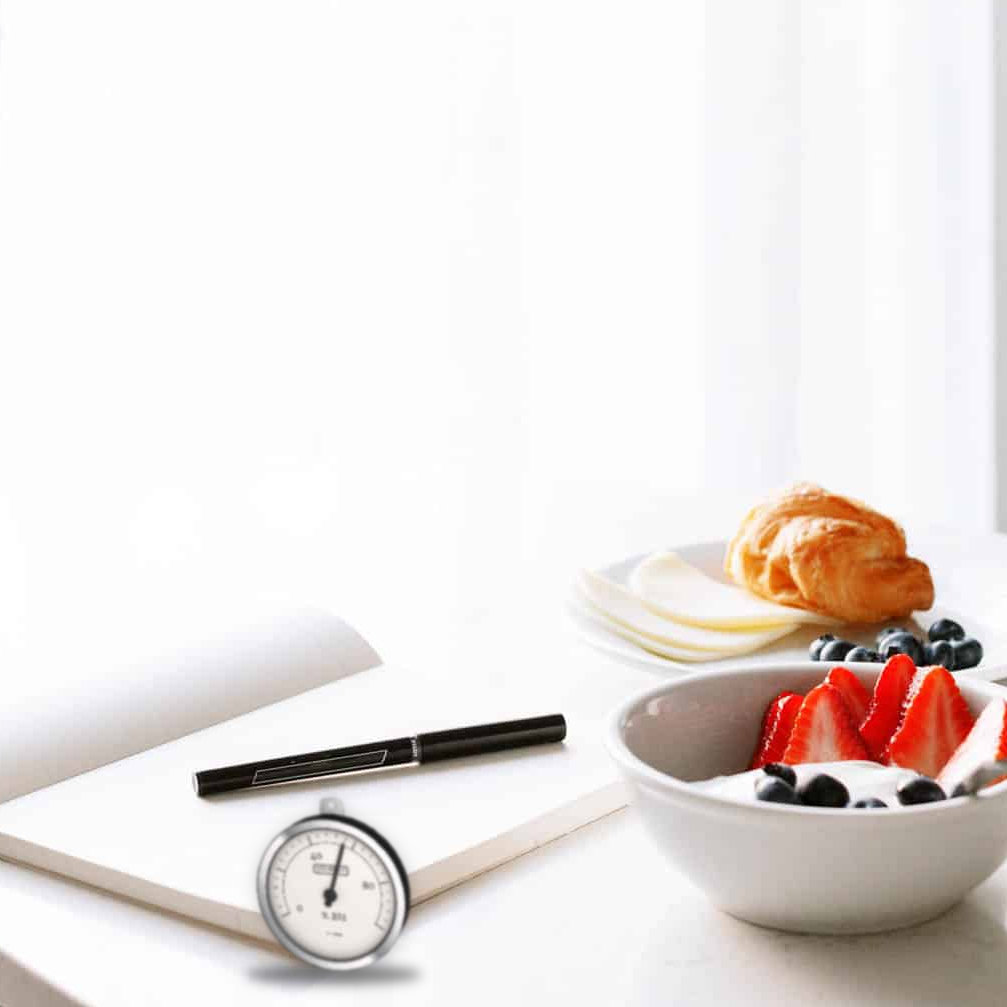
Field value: 56 %
